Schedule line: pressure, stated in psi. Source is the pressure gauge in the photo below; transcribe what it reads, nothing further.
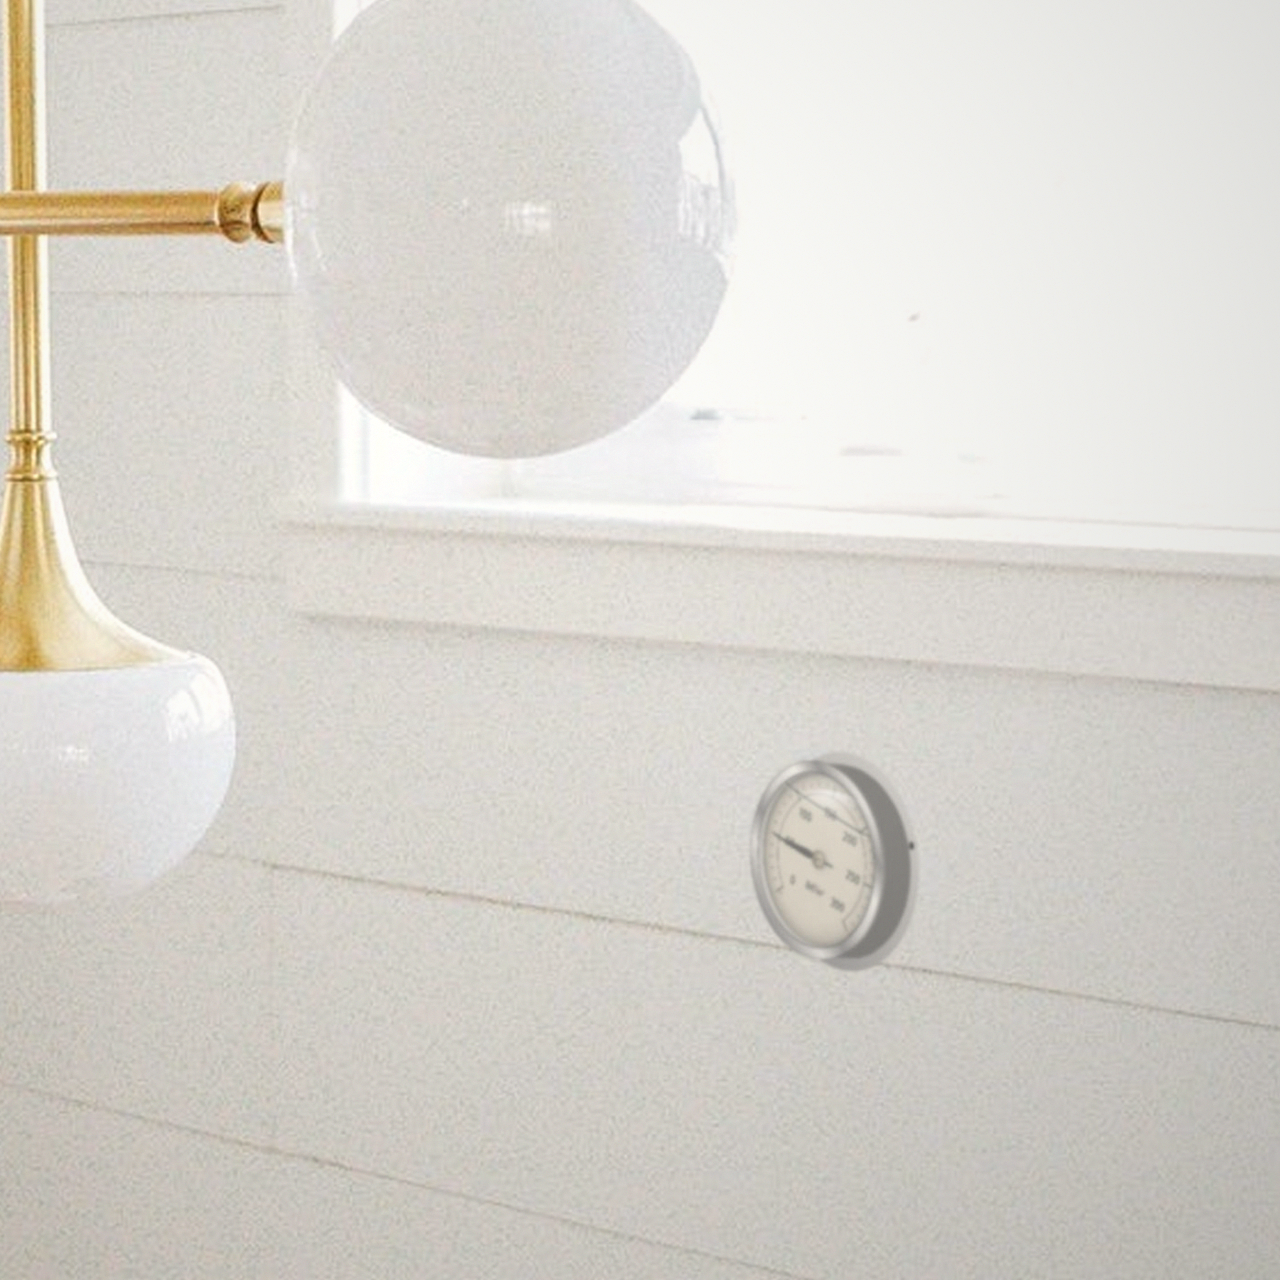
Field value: 50 psi
